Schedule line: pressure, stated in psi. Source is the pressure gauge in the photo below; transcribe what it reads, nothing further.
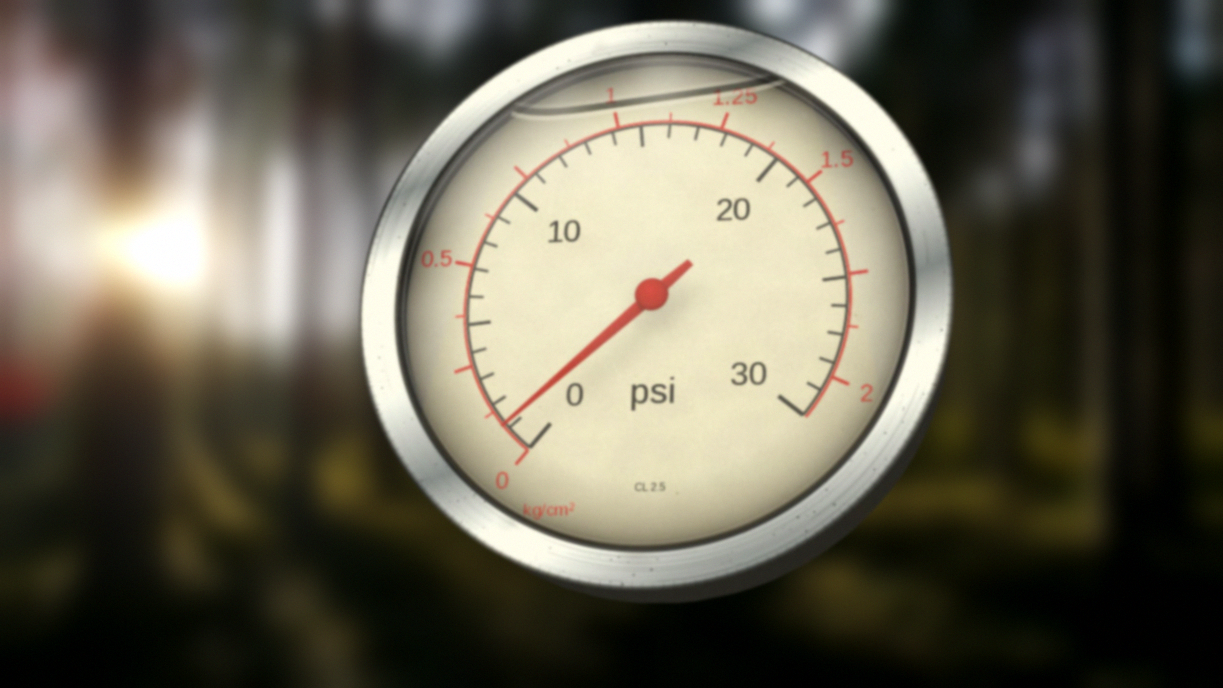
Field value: 1 psi
